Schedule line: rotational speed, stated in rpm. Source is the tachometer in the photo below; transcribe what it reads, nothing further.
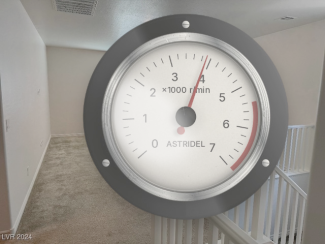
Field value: 3900 rpm
